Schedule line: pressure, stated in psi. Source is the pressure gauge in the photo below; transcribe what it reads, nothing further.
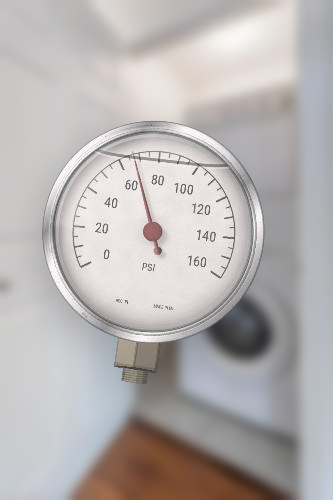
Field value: 67.5 psi
